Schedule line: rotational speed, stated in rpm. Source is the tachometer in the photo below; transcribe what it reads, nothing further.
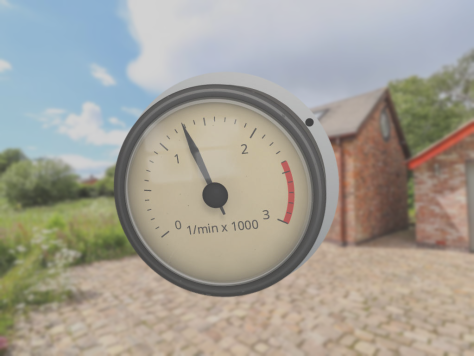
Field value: 1300 rpm
